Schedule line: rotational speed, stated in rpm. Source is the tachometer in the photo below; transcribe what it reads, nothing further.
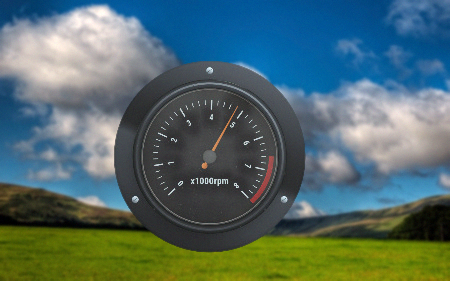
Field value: 4800 rpm
